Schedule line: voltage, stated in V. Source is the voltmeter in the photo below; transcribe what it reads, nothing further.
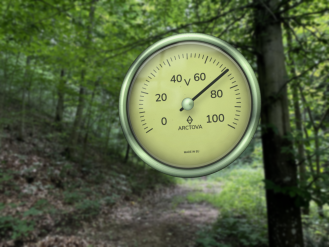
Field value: 72 V
